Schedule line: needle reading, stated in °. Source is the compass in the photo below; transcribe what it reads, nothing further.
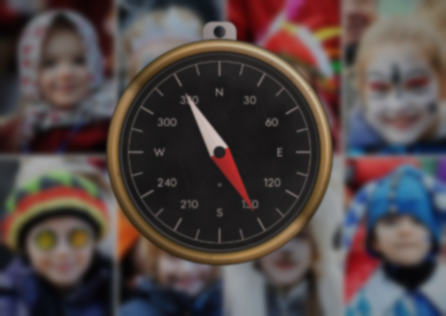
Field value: 150 °
